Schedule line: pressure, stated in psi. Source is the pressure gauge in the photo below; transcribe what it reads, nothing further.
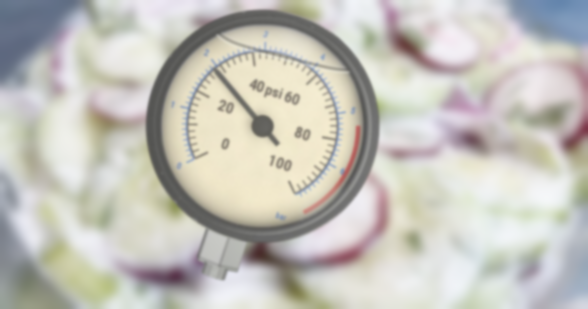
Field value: 28 psi
